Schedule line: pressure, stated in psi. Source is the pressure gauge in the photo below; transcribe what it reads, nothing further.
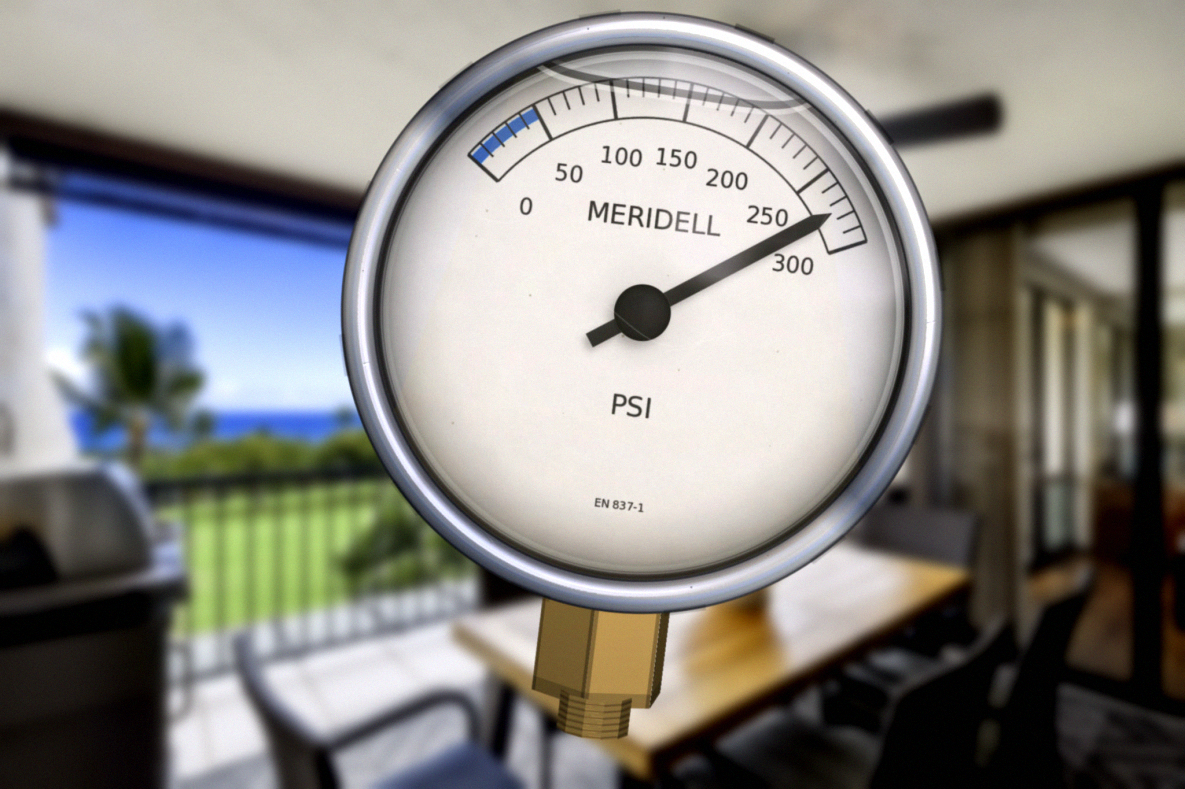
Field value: 275 psi
